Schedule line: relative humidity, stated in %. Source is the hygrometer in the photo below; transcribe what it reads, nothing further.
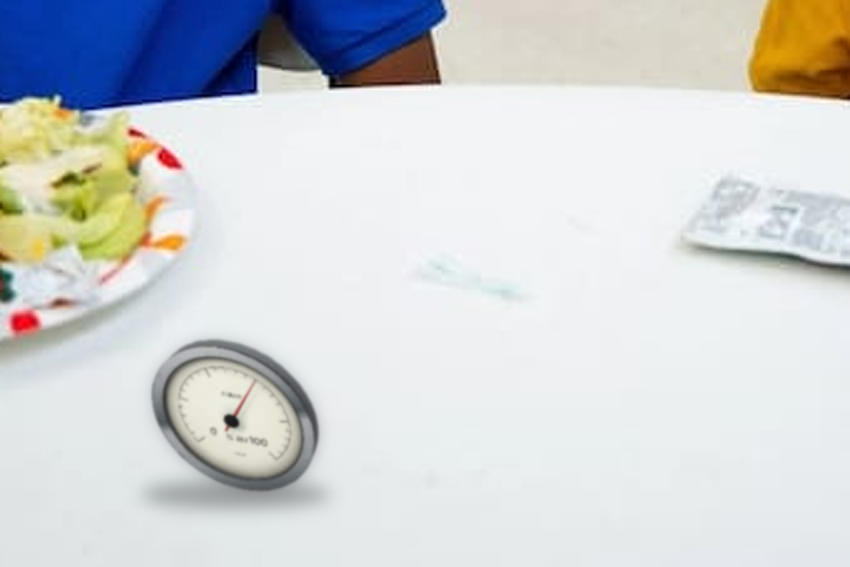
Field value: 60 %
